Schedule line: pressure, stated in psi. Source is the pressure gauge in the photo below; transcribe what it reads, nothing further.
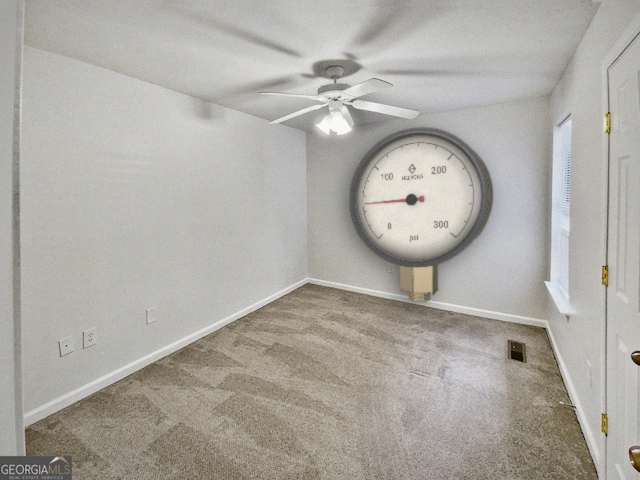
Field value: 50 psi
